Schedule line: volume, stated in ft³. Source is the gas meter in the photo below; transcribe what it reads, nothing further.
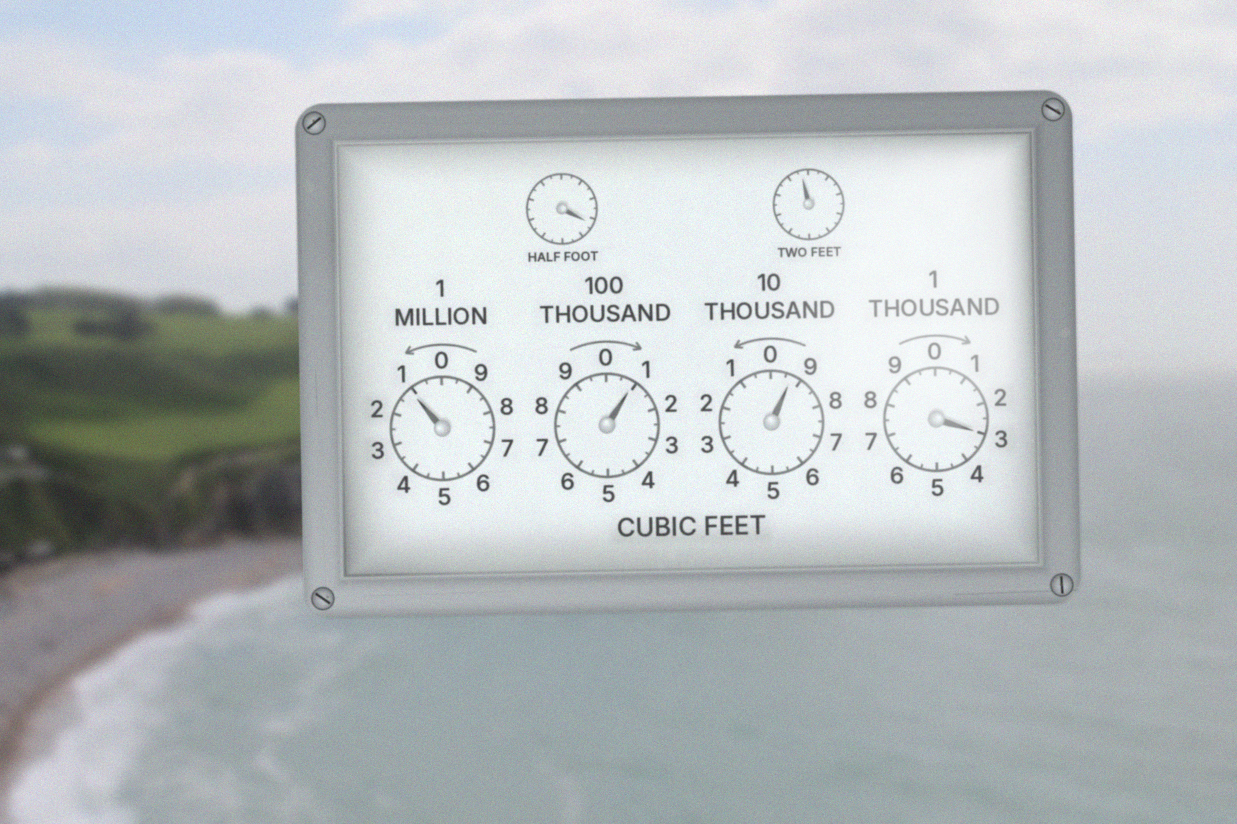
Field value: 109300 ft³
